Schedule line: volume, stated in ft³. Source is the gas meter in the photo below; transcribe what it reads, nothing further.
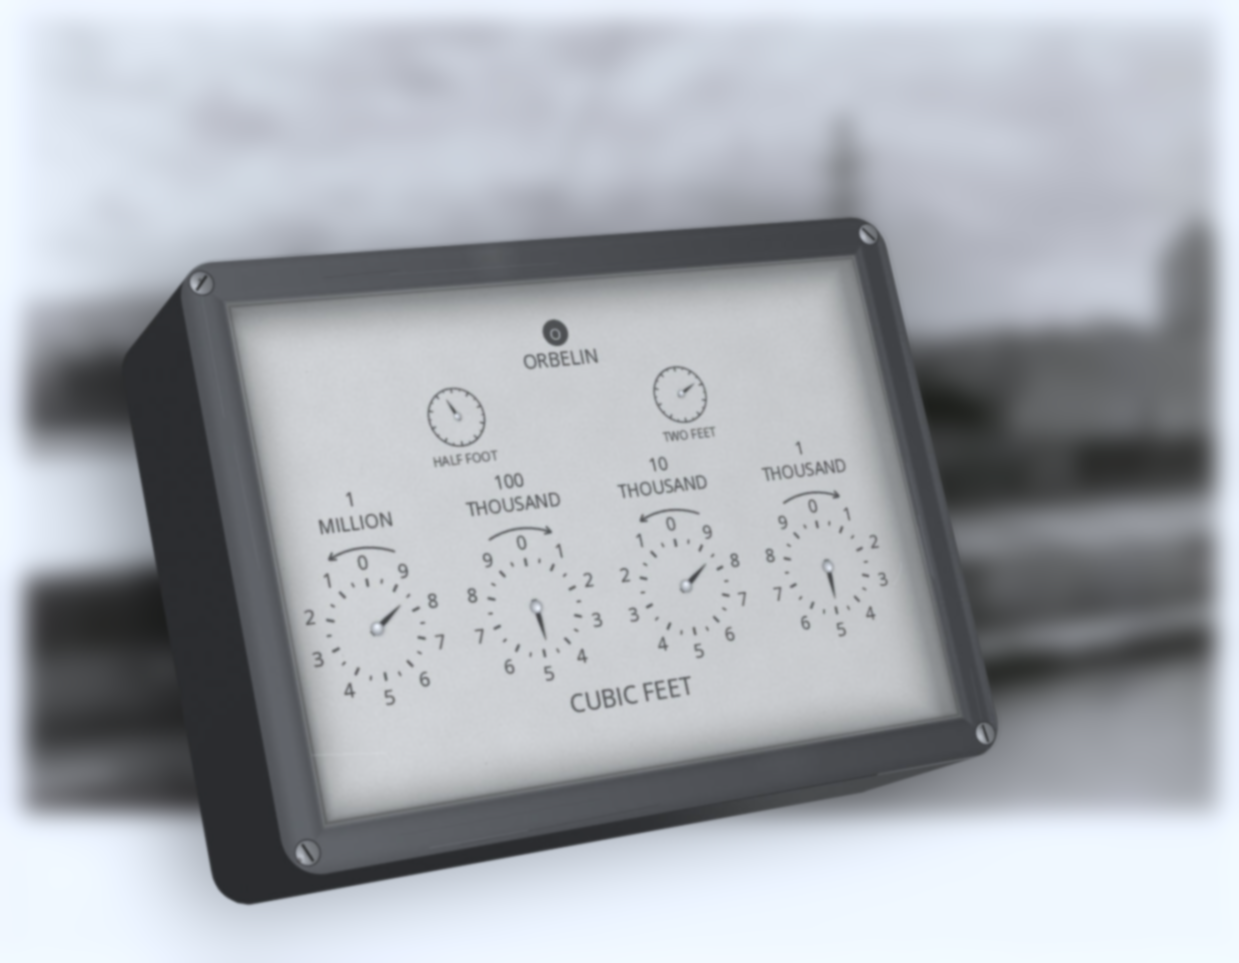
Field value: 848500 ft³
